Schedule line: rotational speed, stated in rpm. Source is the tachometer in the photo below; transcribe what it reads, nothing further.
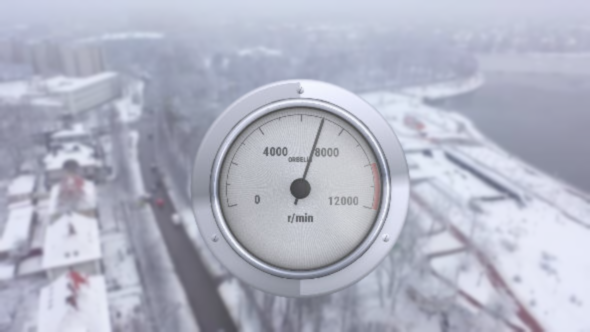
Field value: 7000 rpm
